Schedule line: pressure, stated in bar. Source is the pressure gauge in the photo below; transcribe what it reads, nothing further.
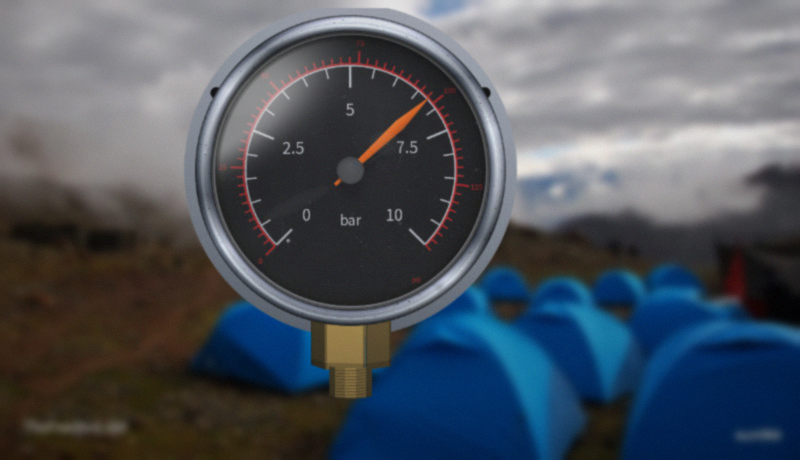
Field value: 6.75 bar
